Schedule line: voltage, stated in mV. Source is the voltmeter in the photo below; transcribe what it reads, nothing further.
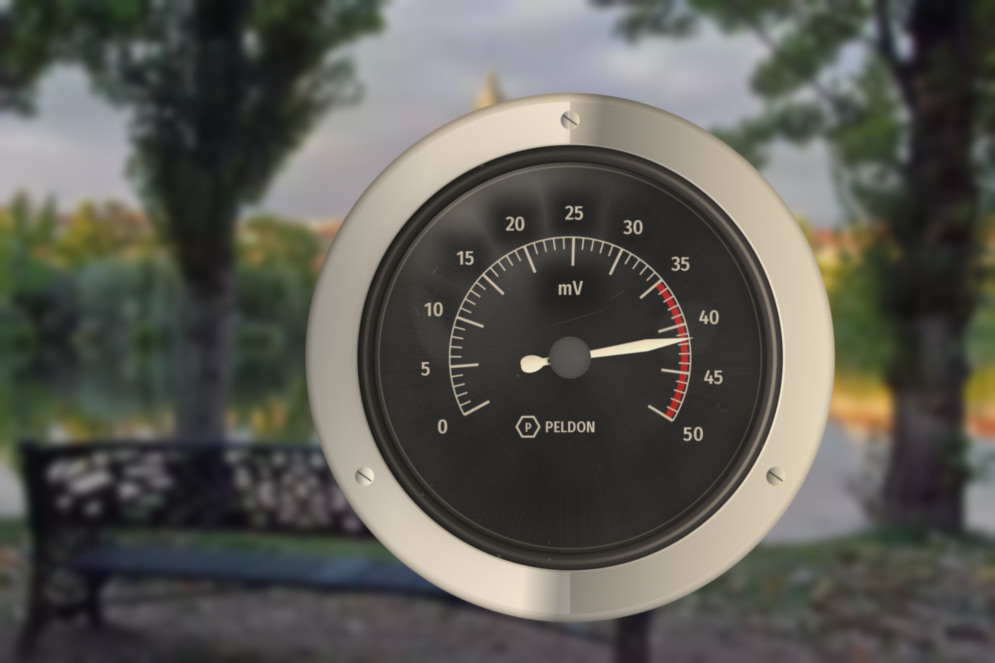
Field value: 41.5 mV
